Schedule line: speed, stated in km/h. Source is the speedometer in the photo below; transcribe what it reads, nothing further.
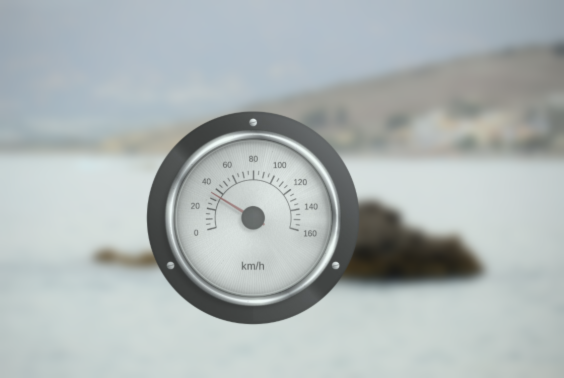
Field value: 35 km/h
